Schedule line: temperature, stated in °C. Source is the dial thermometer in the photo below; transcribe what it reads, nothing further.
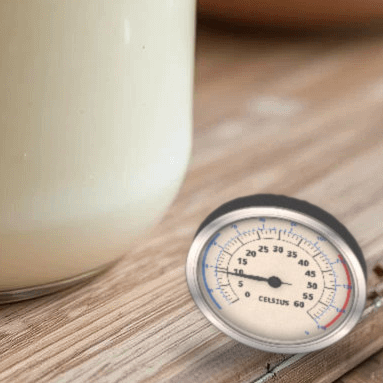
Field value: 10 °C
